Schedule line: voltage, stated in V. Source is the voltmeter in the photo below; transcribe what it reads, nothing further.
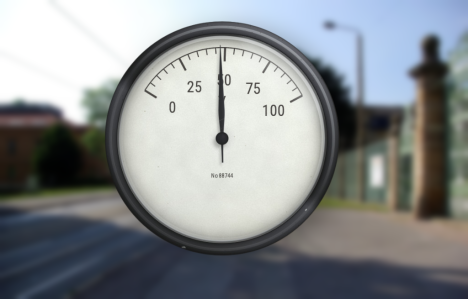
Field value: 47.5 V
